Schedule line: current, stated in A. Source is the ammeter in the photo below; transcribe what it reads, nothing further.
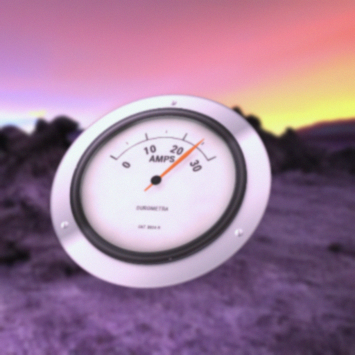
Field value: 25 A
